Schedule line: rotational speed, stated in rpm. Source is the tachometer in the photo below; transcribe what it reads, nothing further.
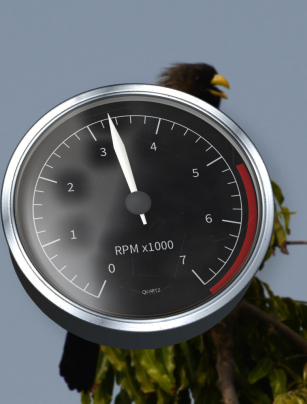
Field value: 3300 rpm
